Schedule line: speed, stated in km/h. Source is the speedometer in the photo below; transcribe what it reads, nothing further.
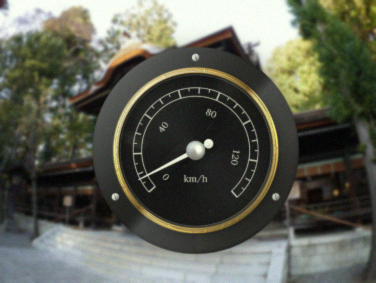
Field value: 7.5 km/h
